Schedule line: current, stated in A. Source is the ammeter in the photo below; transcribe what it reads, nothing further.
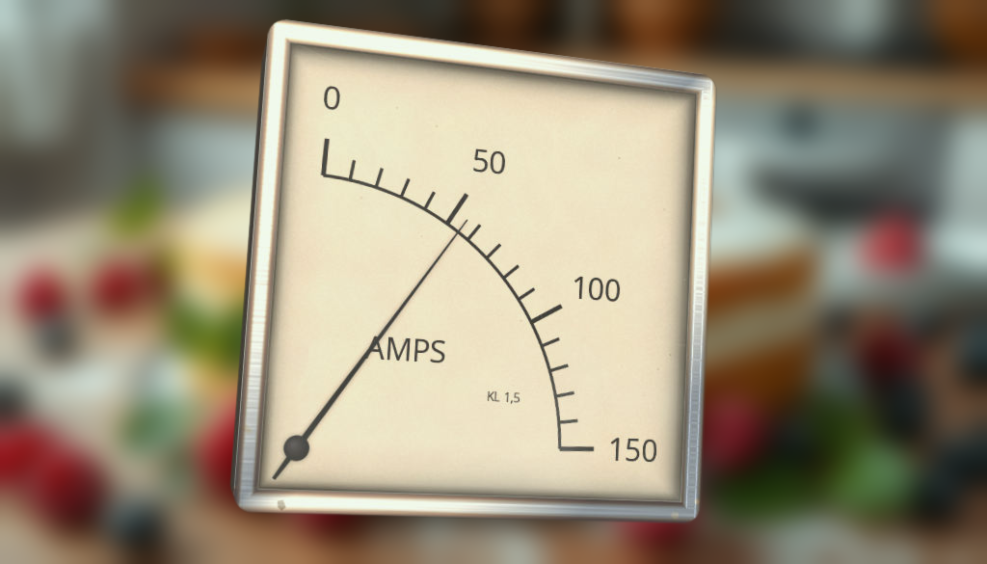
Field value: 55 A
